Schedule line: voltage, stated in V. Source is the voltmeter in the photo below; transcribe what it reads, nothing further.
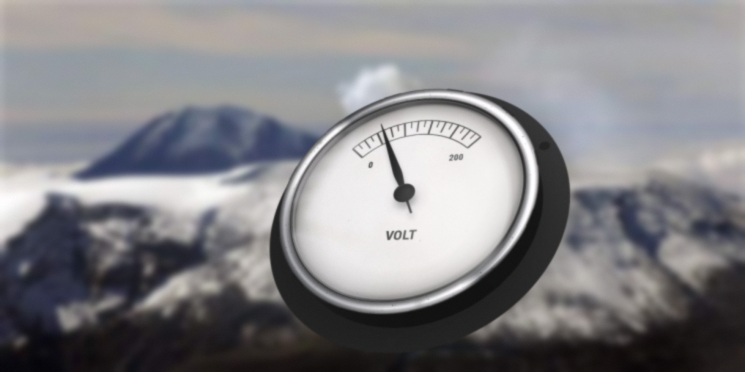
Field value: 50 V
